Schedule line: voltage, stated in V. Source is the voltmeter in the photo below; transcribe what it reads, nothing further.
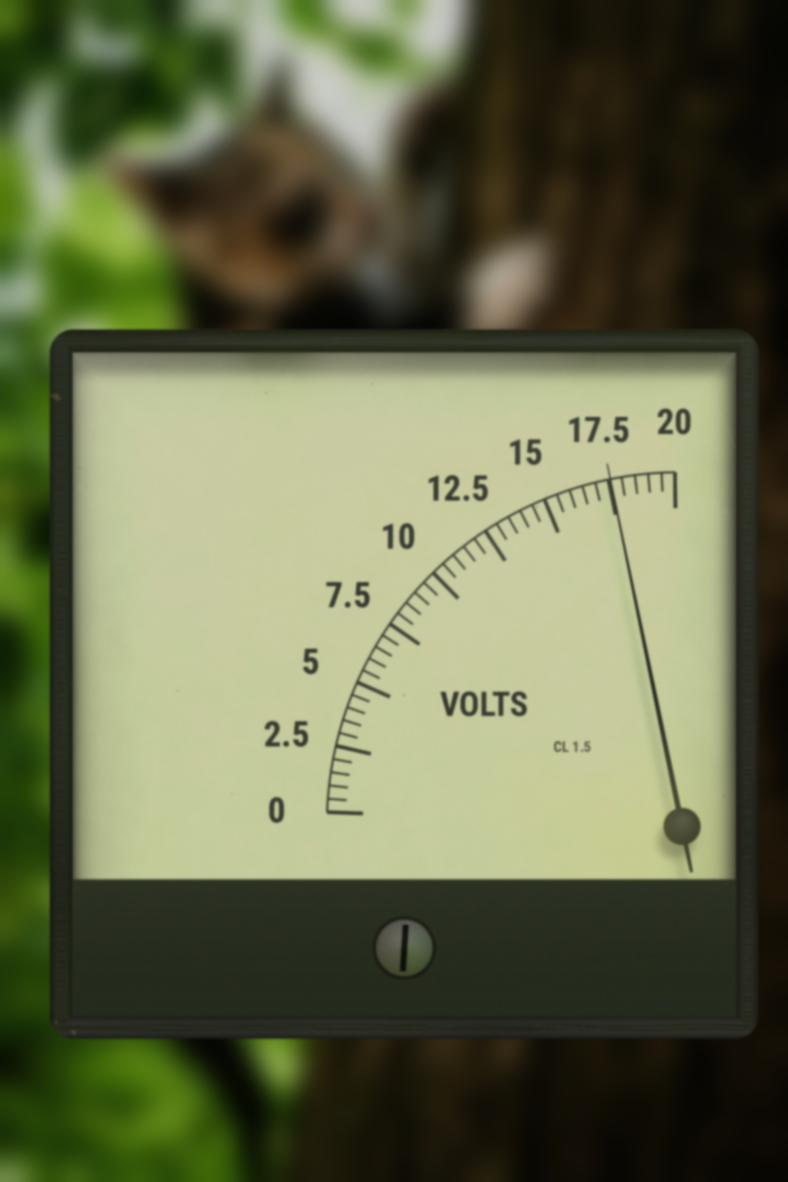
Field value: 17.5 V
